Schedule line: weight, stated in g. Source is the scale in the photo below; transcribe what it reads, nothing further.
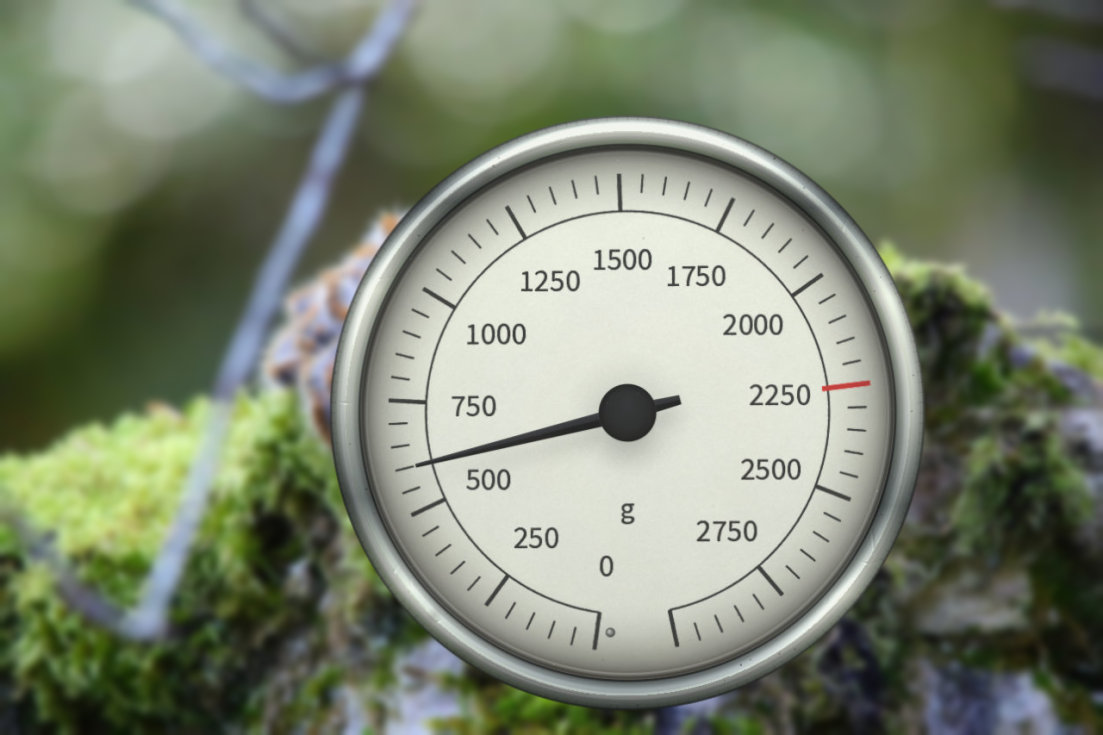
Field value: 600 g
